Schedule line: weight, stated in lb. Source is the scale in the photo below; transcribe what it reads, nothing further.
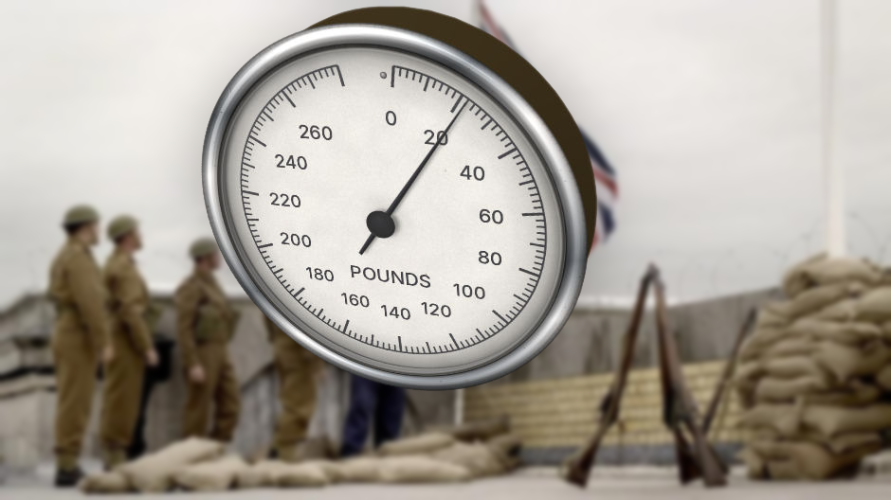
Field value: 22 lb
